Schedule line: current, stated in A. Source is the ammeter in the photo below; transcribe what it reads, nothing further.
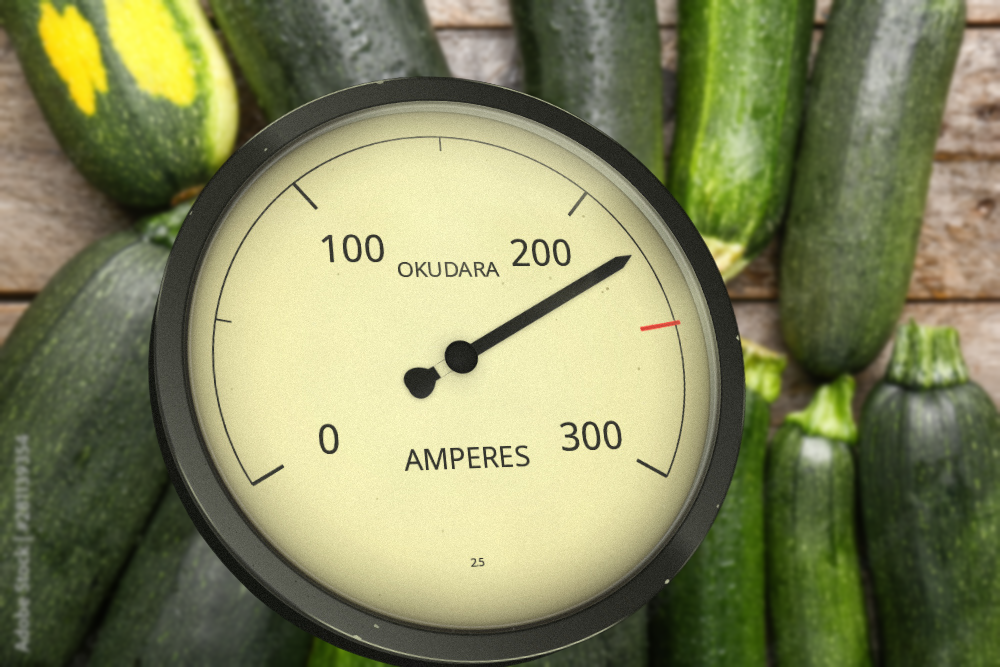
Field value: 225 A
